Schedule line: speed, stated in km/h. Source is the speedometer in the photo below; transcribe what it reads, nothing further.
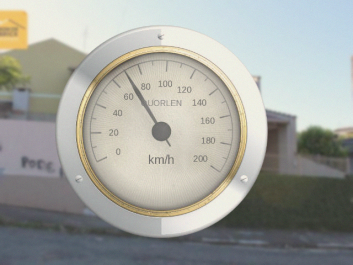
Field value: 70 km/h
